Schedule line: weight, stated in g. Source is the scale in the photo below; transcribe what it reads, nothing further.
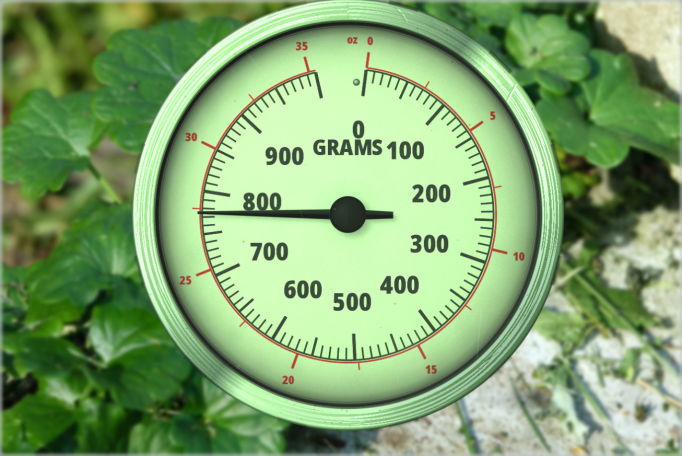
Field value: 775 g
